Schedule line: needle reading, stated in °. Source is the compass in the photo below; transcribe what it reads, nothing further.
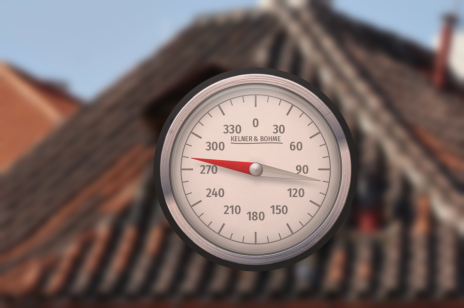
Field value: 280 °
